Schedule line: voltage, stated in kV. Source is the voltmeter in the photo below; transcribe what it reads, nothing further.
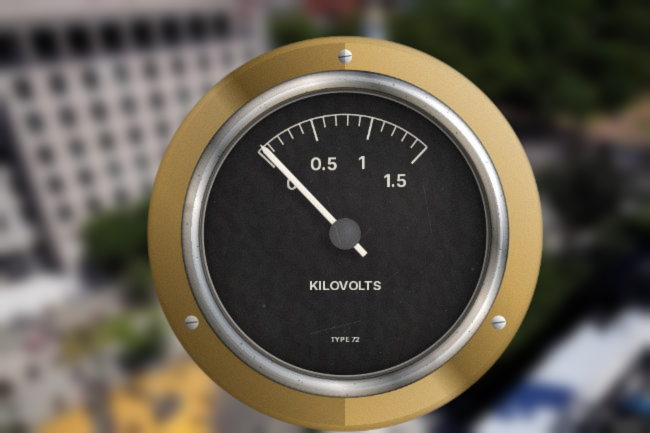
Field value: 0.05 kV
